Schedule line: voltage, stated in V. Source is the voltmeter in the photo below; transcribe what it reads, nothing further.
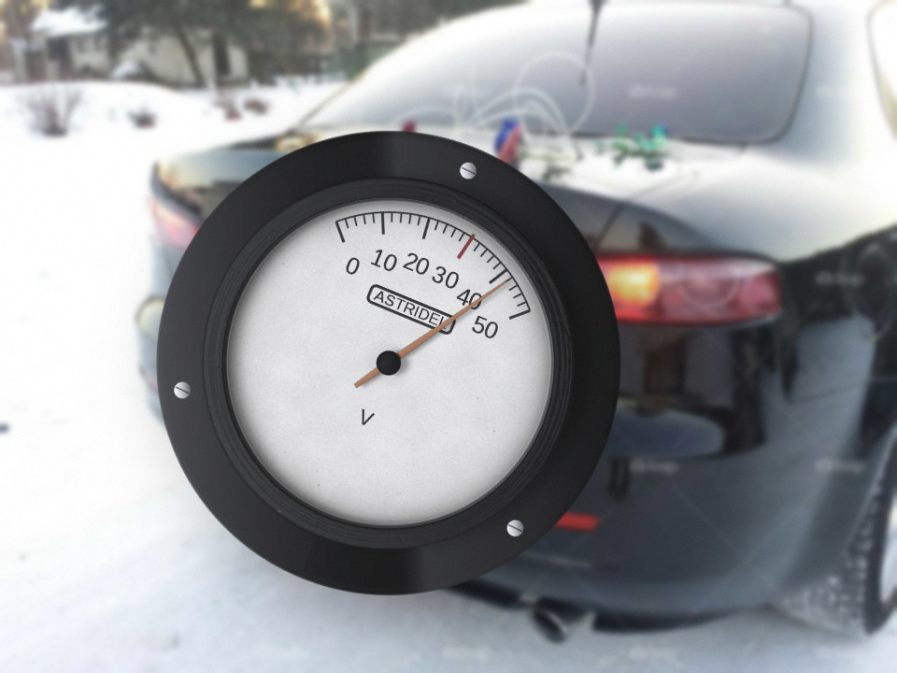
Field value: 42 V
